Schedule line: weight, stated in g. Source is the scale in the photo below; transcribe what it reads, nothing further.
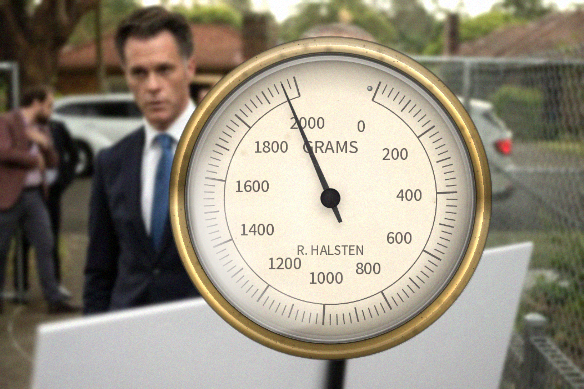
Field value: 1960 g
